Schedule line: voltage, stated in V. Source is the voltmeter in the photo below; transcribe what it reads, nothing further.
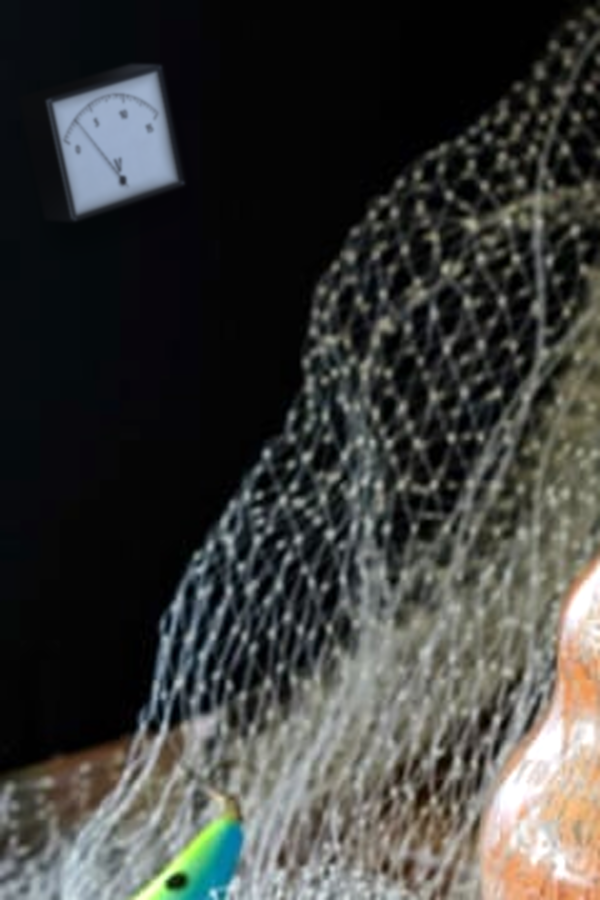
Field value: 2.5 V
